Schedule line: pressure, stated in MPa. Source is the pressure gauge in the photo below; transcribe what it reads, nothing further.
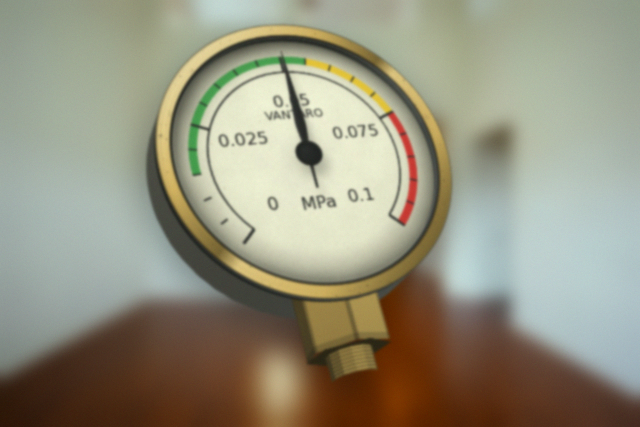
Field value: 0.05 MPa
